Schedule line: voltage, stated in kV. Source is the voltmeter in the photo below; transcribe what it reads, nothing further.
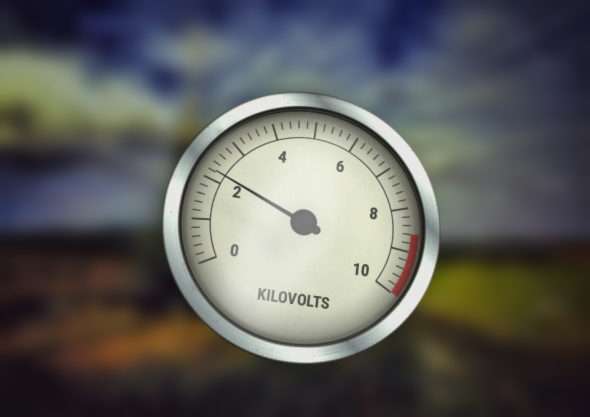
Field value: 2.2 kV
